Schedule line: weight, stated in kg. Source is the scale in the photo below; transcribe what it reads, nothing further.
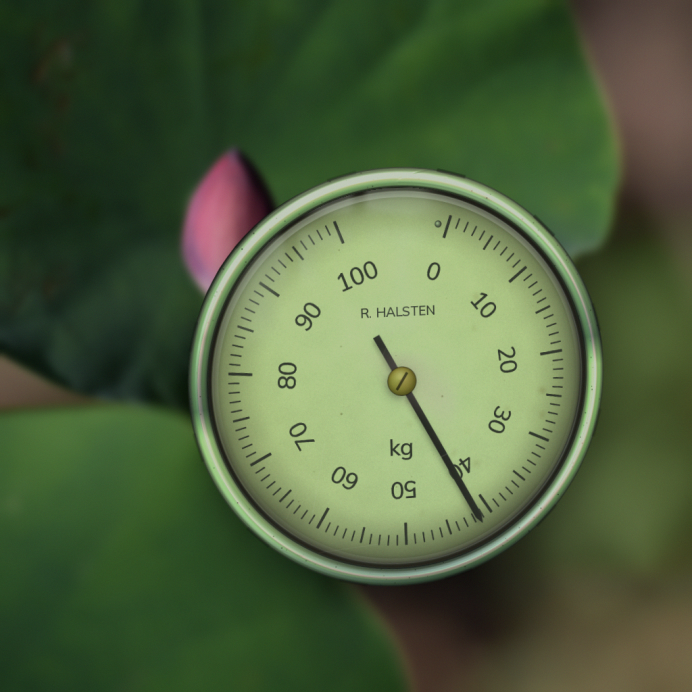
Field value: 41.5 kg
